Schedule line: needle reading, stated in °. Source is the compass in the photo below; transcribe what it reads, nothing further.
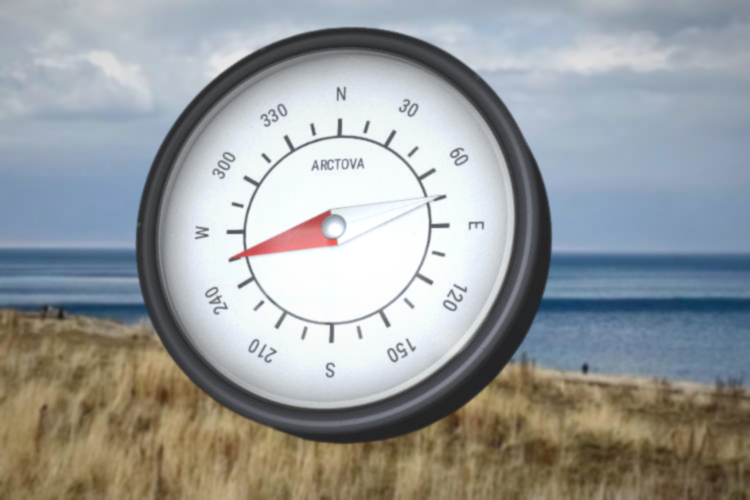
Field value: 255 °
